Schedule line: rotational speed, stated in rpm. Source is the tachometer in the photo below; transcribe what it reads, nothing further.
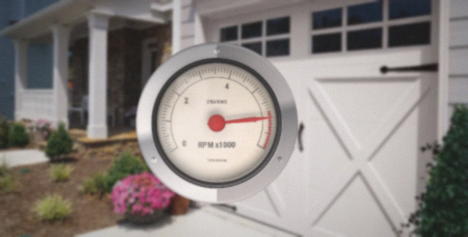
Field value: 6000 rpm
